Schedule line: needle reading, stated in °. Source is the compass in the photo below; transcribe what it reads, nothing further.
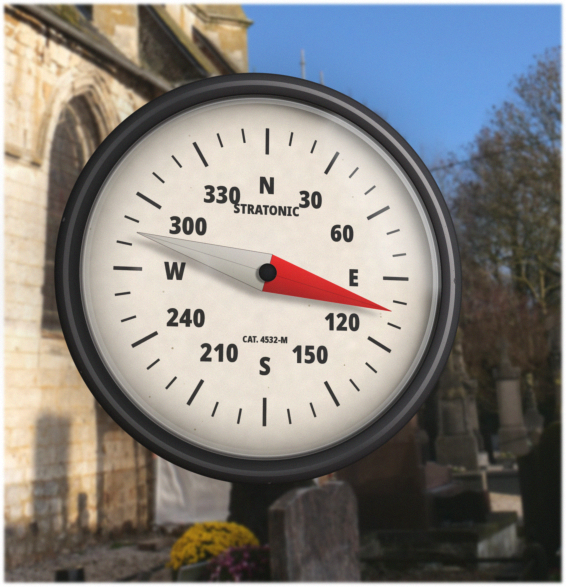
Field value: 105 °
